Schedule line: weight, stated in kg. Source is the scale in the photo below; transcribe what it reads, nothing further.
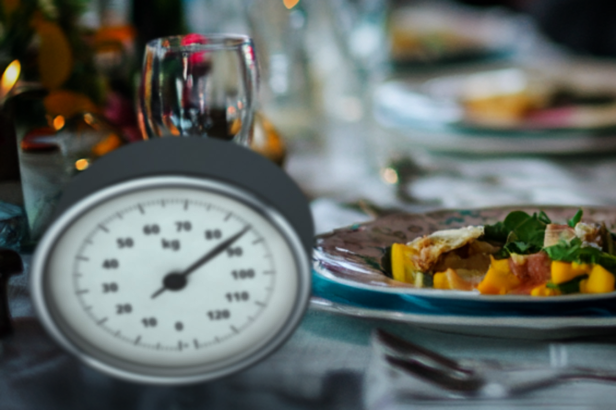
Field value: 85 kg
